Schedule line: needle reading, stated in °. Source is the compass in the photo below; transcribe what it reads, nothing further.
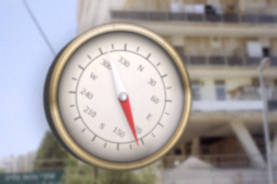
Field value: 127.5 °
